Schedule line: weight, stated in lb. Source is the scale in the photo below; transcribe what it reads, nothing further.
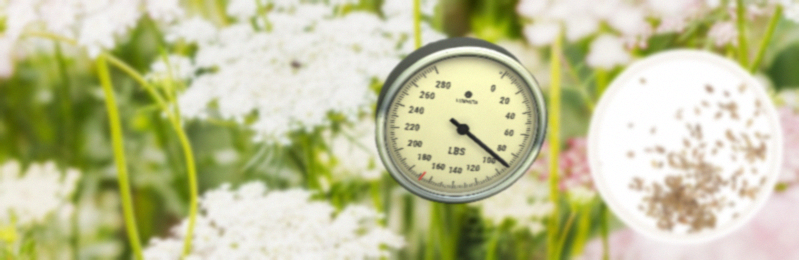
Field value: 90 lb
